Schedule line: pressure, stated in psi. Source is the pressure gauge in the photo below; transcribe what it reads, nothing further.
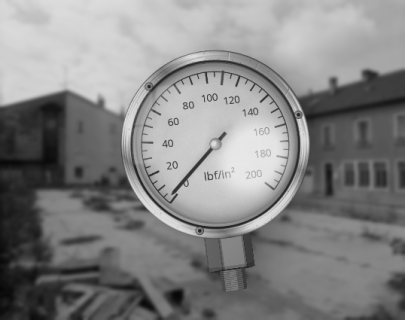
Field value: 2.5 psi
